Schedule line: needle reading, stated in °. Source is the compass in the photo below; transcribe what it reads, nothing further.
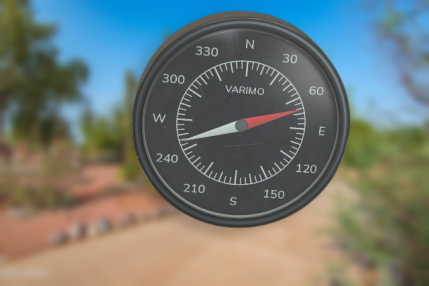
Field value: 70 °
